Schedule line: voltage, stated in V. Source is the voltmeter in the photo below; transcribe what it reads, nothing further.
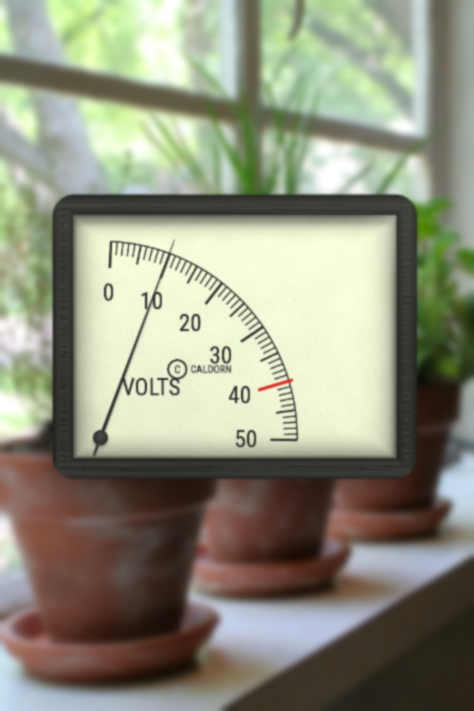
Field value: 10 V
